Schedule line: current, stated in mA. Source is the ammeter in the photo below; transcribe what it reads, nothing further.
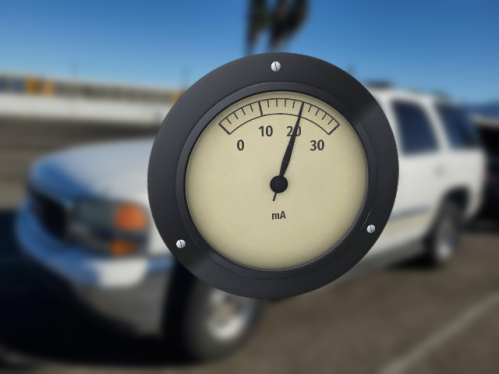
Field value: 20 mA
